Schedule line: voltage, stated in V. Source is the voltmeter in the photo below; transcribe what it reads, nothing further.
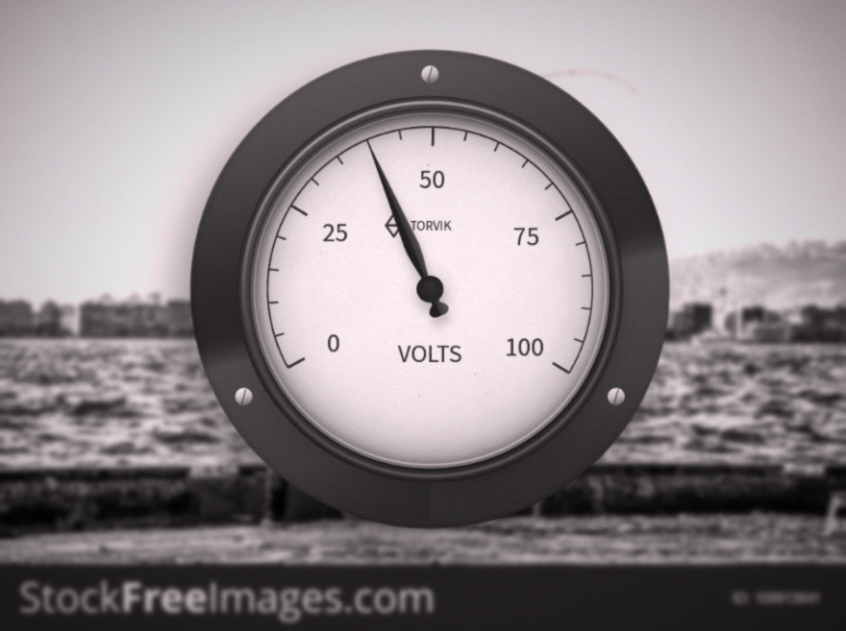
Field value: 40 V
